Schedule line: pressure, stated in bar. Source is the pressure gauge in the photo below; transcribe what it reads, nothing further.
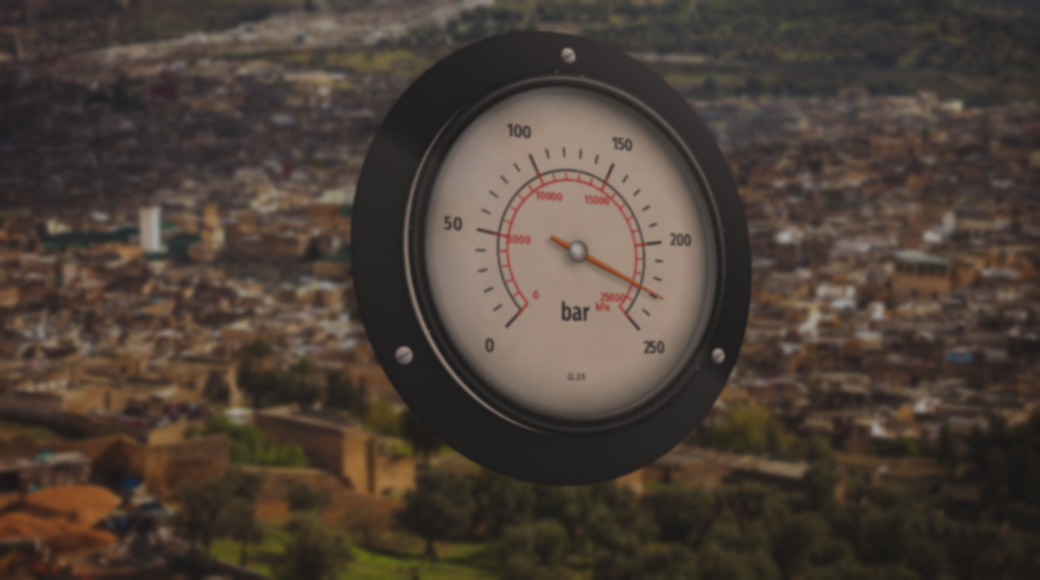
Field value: 230 bar
